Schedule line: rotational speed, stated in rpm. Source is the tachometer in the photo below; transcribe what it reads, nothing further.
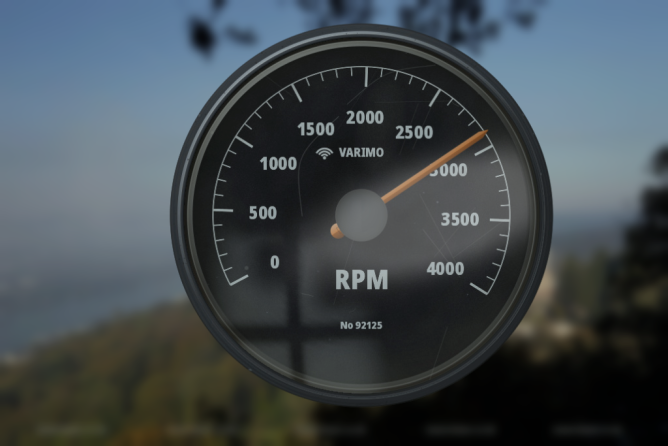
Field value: 2900 rpm
